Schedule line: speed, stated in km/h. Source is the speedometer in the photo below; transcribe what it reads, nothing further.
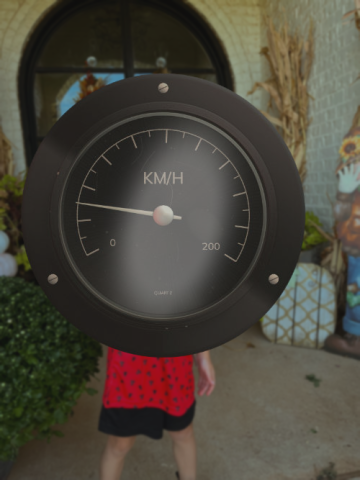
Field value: 30 km/h
